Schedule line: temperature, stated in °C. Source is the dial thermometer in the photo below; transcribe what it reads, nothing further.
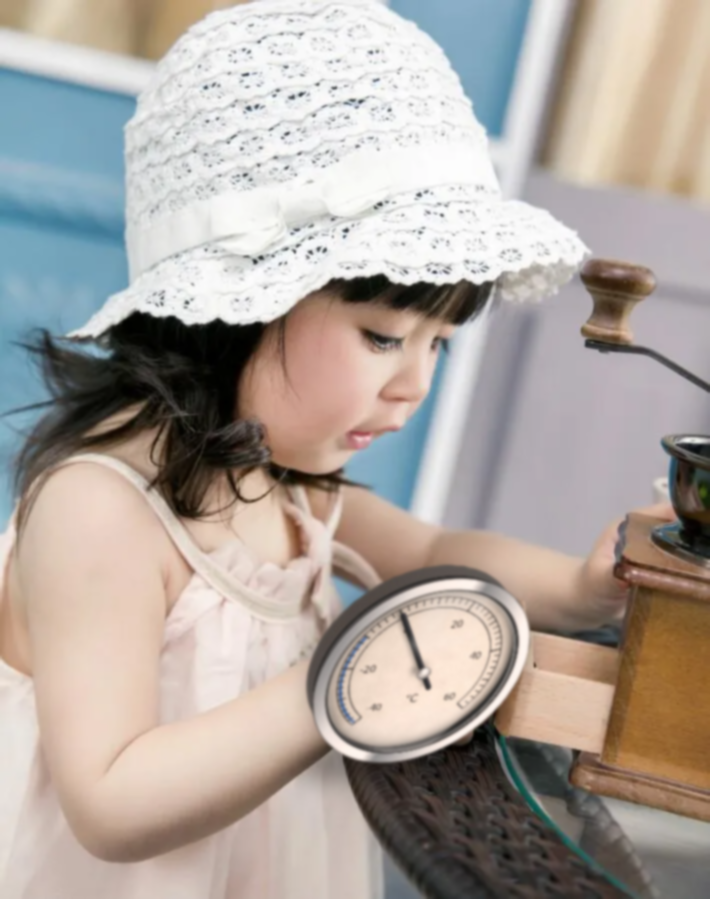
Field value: 0 °C
